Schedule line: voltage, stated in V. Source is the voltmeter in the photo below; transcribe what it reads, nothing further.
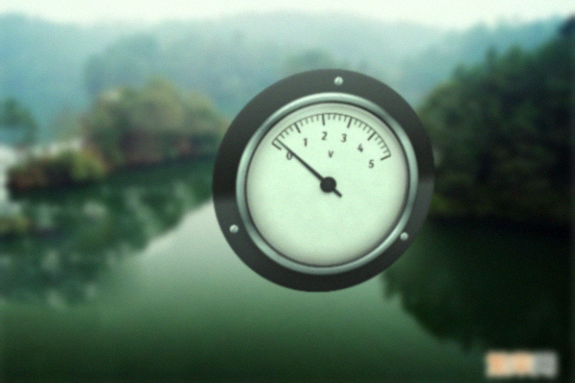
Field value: 0.2 V
